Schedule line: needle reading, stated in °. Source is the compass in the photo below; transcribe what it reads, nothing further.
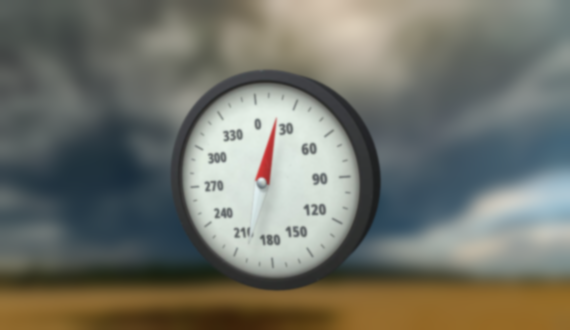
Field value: 20 °
